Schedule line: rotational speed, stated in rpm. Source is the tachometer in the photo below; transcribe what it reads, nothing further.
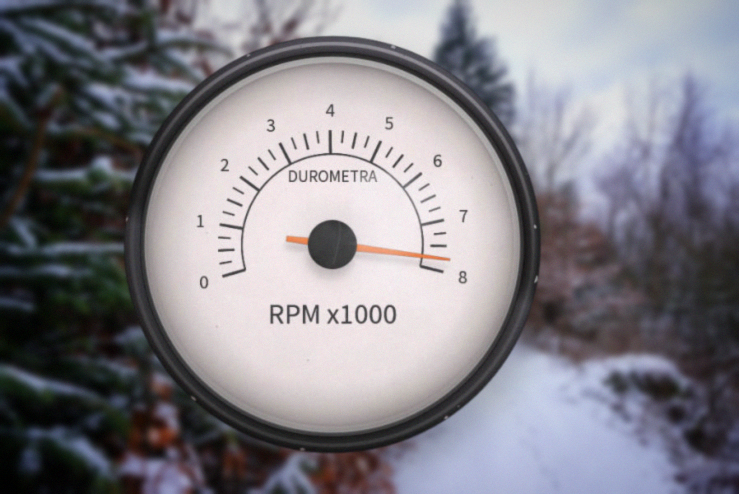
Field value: 7750 rpm
